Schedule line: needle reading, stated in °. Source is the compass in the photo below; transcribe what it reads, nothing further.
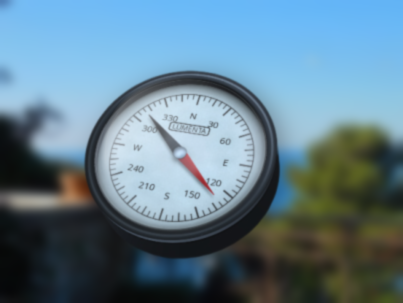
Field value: 130 °
